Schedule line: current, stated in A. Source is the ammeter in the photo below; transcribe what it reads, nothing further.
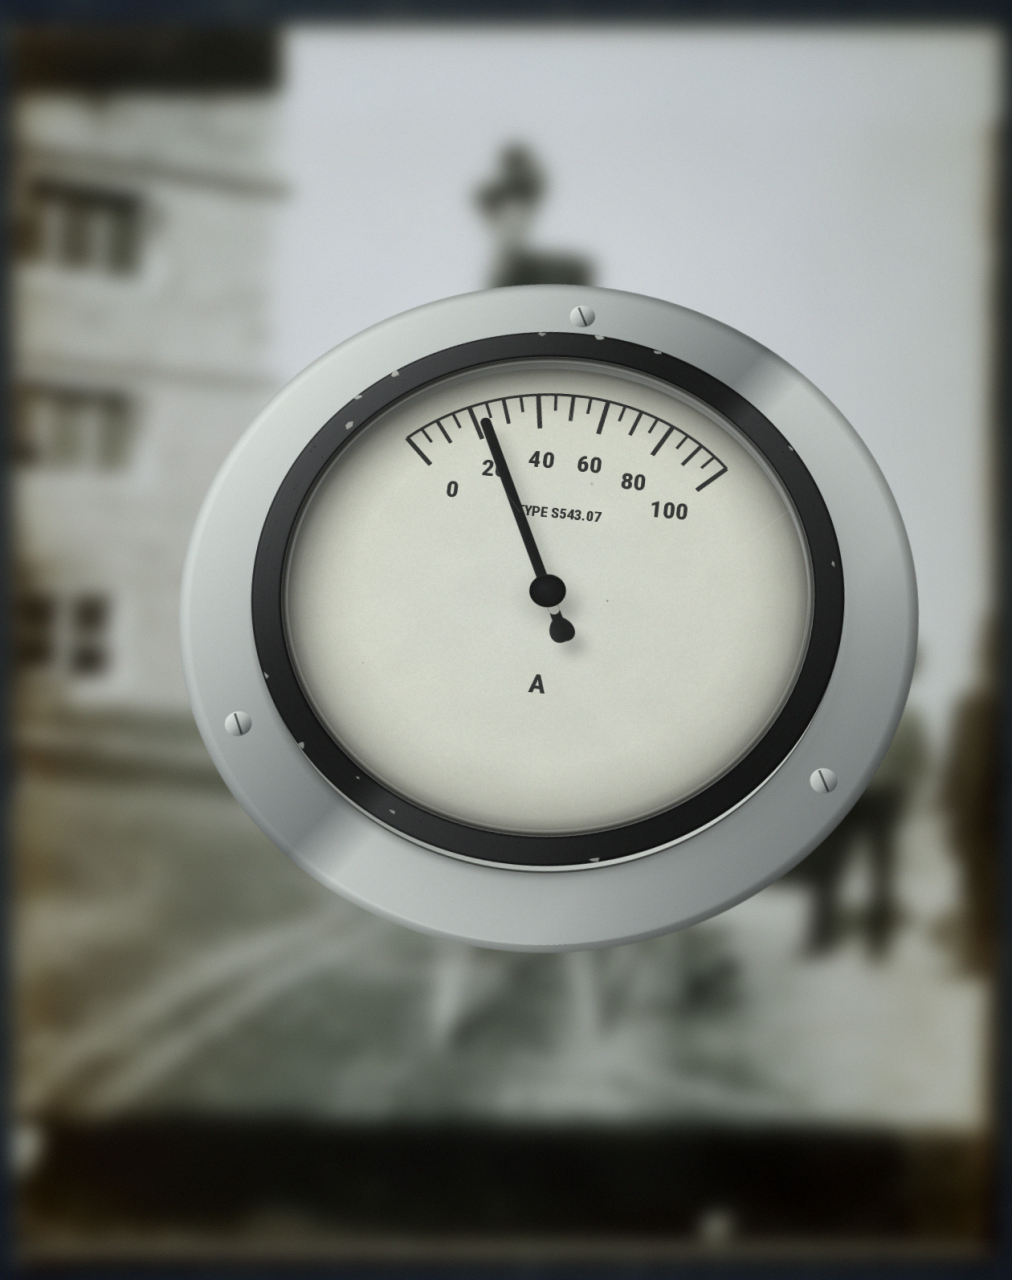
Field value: 22.5 A
